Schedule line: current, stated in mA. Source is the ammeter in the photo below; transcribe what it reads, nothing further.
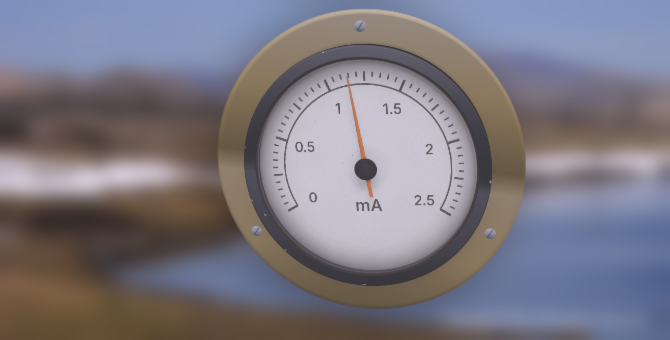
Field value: 1.15 mA
